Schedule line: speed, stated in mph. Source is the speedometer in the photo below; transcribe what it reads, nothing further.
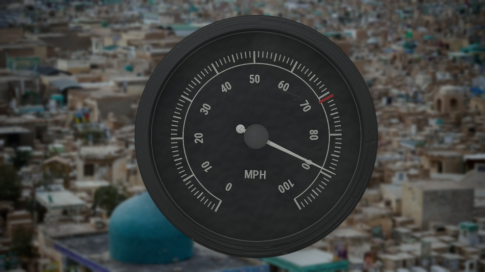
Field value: 89 mph
